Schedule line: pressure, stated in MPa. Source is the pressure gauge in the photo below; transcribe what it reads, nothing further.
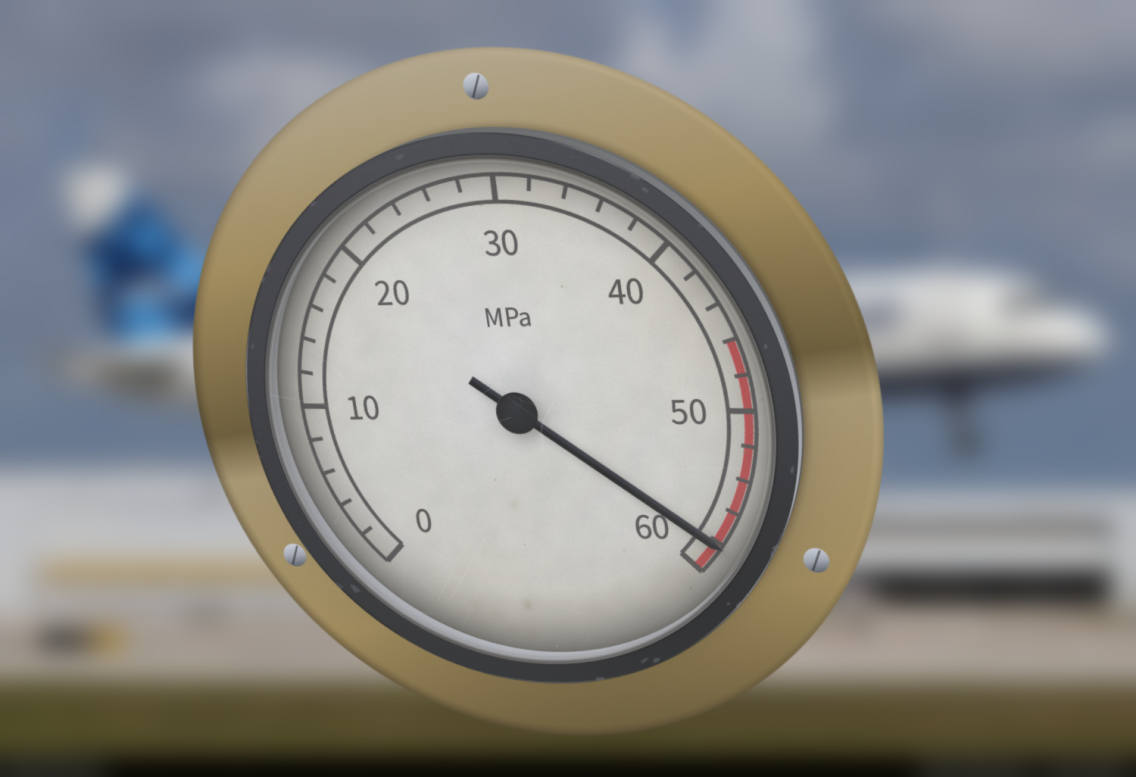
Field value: 58 MPa
